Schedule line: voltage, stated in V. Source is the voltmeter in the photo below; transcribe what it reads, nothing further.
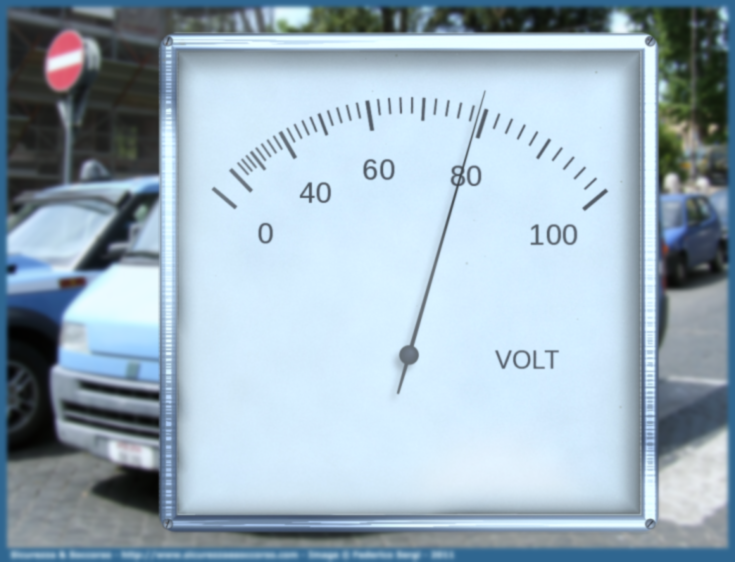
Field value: 79 V
